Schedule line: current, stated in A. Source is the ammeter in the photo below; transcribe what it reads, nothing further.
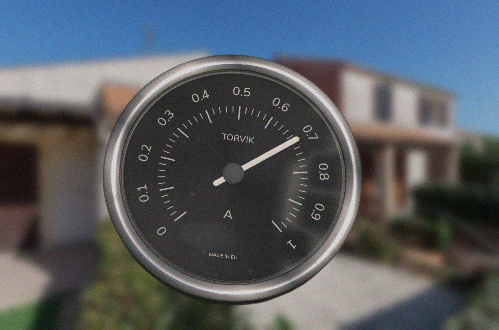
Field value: 0.7 A
